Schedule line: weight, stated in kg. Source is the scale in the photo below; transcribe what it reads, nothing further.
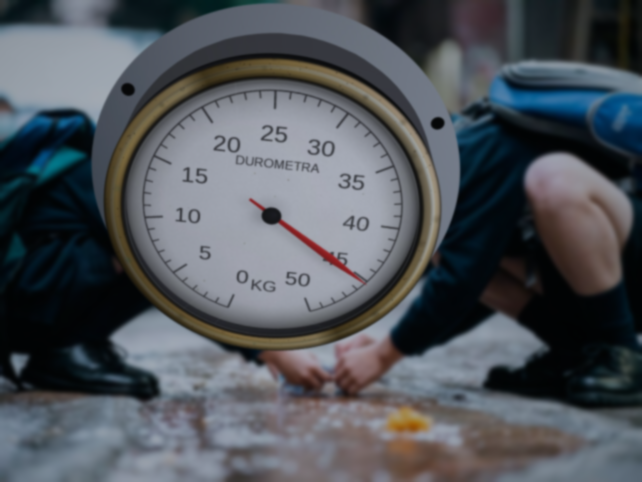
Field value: 45 kg
